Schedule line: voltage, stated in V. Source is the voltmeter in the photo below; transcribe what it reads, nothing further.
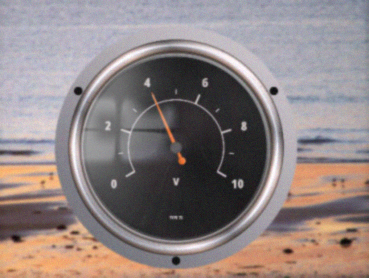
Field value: 4 V
